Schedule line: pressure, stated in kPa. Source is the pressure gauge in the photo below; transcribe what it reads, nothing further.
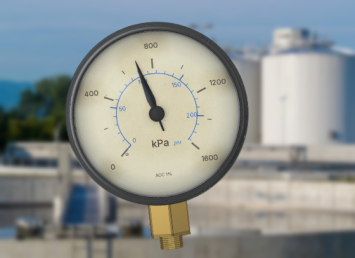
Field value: 700 kPa
